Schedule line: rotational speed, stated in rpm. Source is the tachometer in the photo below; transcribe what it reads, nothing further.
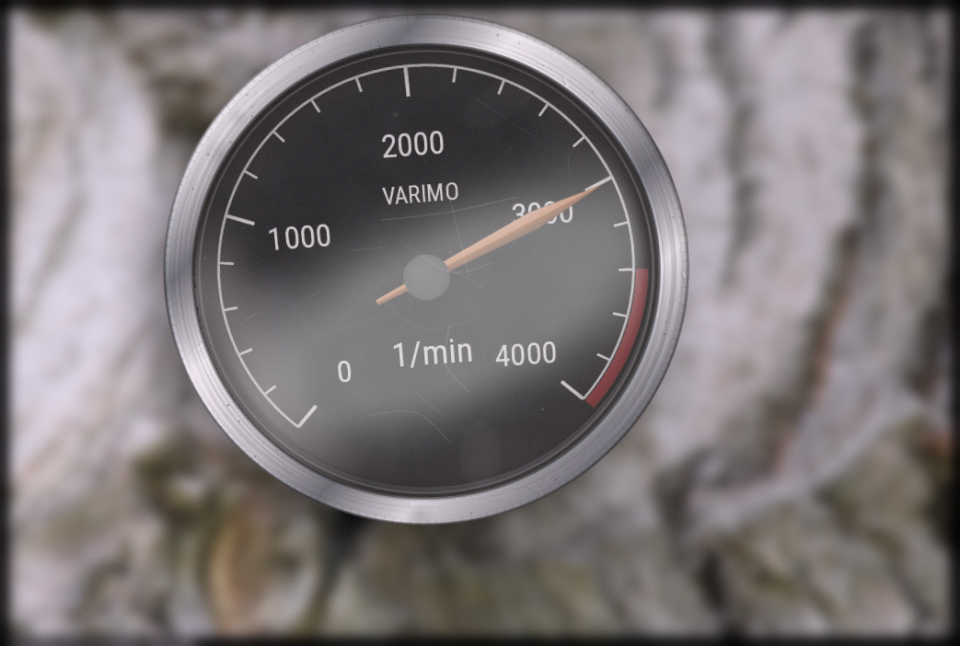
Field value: 3000 rpm
